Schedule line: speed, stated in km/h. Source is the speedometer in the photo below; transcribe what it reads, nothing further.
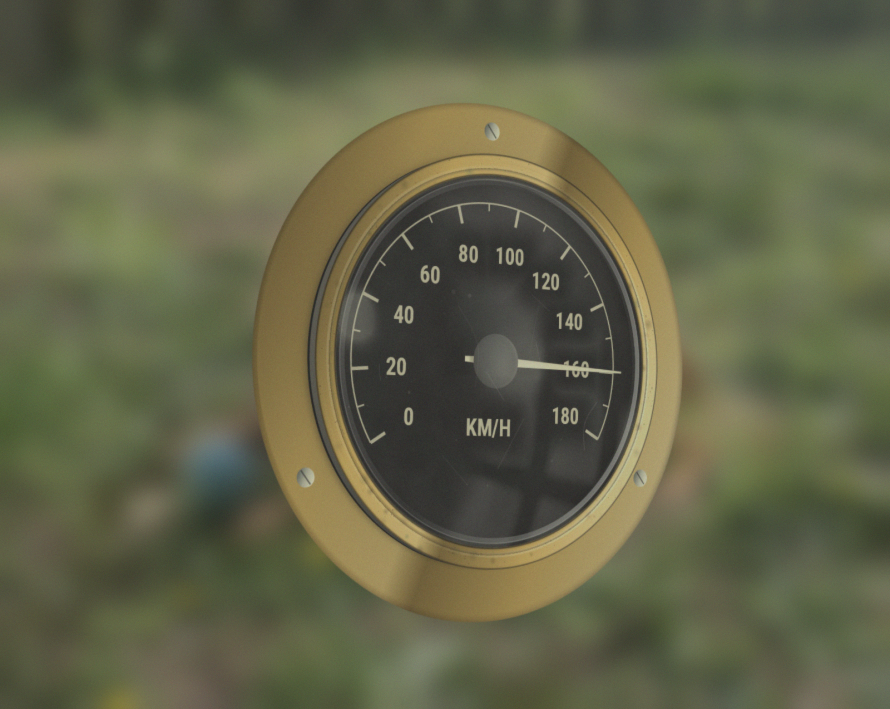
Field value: 160 km/h
